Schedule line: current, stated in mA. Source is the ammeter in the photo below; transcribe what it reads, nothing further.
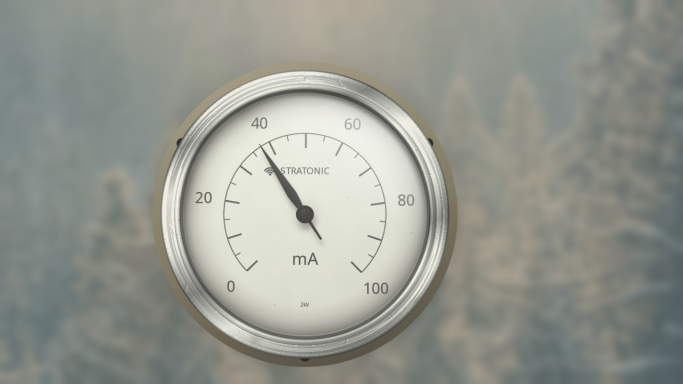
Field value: 37.5 mA
